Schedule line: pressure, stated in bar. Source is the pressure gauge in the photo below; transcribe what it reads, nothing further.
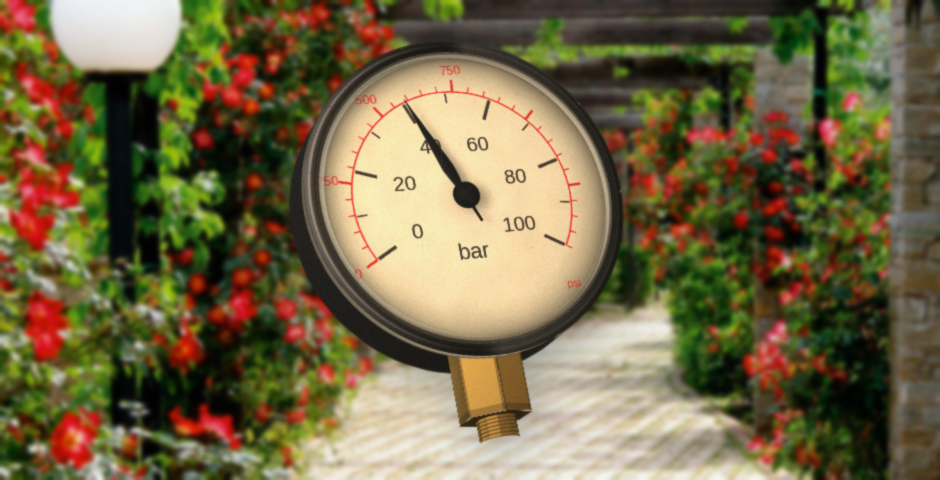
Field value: 40 bar
